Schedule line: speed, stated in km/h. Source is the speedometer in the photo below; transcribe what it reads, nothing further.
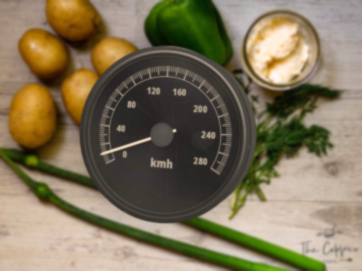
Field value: 10 km/h
